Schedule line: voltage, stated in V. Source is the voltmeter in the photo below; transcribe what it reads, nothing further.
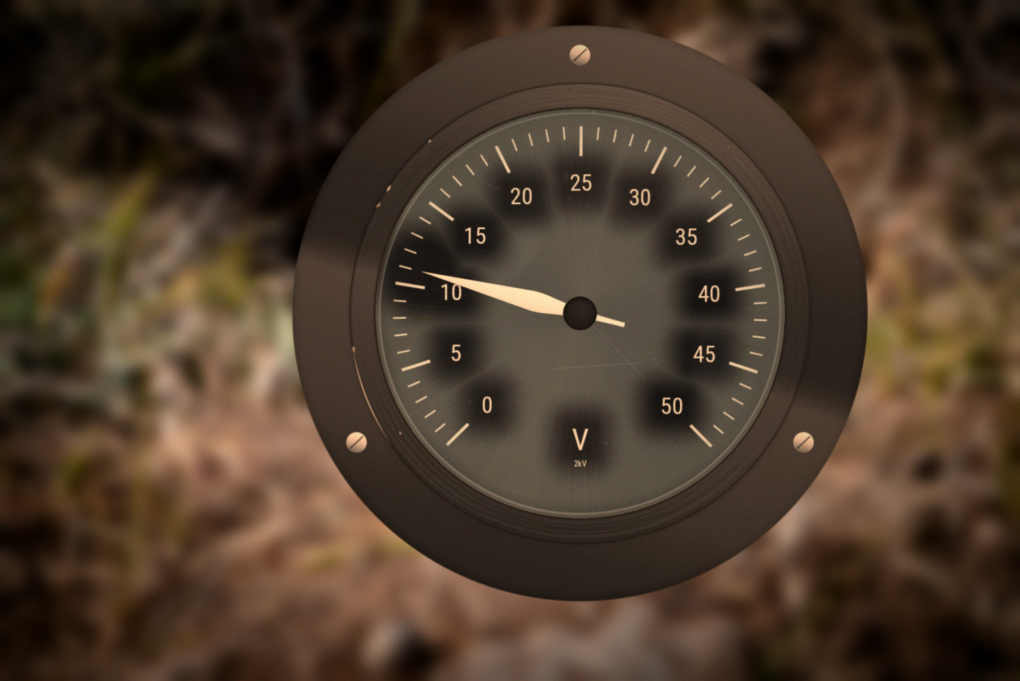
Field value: 11 V
